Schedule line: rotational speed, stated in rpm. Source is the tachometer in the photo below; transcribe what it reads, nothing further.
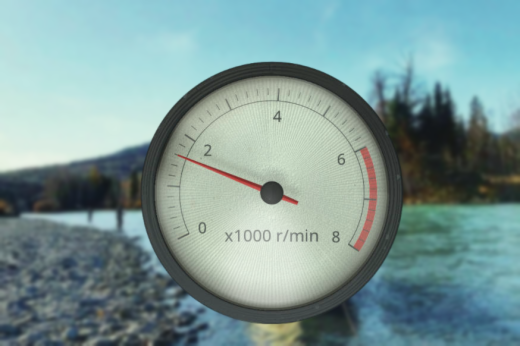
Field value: 1600 rpm
